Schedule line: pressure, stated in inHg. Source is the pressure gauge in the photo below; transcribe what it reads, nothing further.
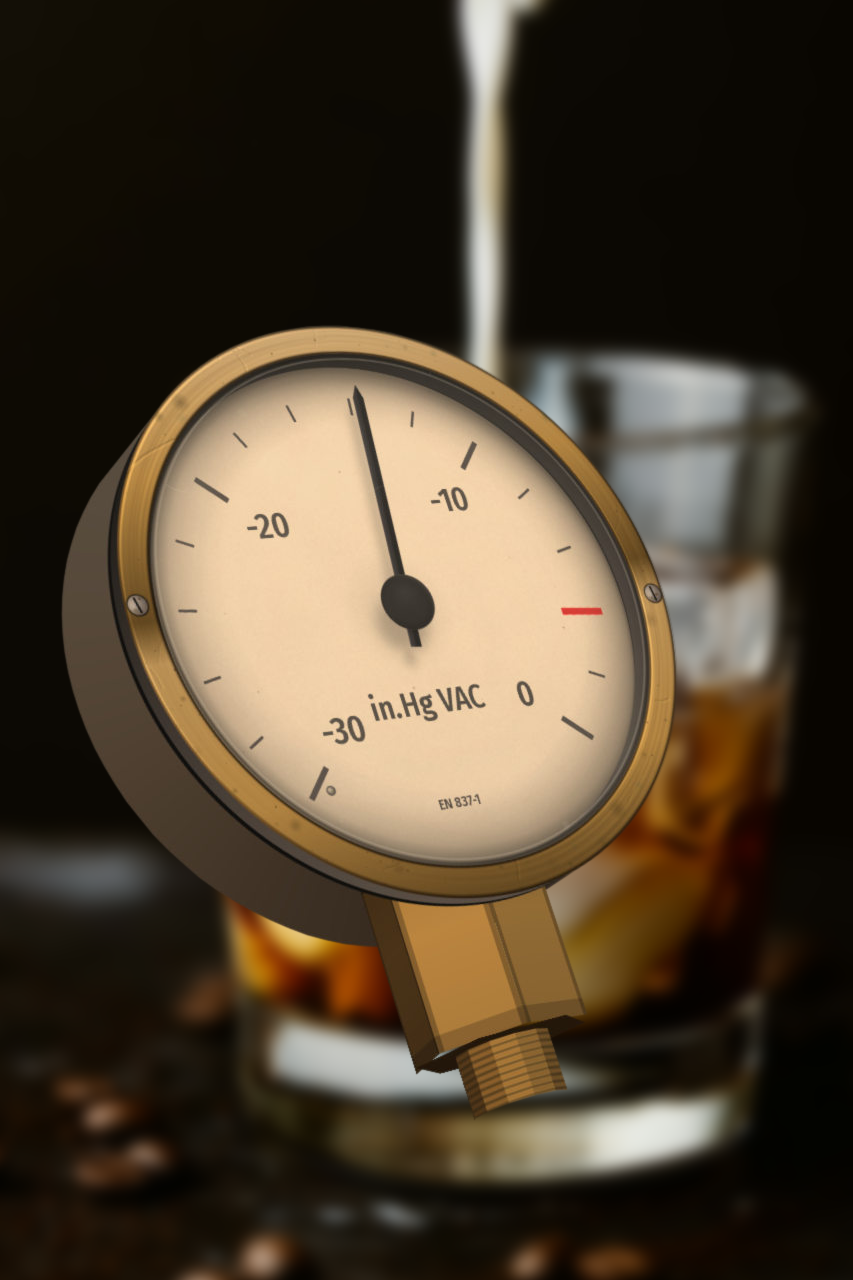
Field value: -14 inHg
